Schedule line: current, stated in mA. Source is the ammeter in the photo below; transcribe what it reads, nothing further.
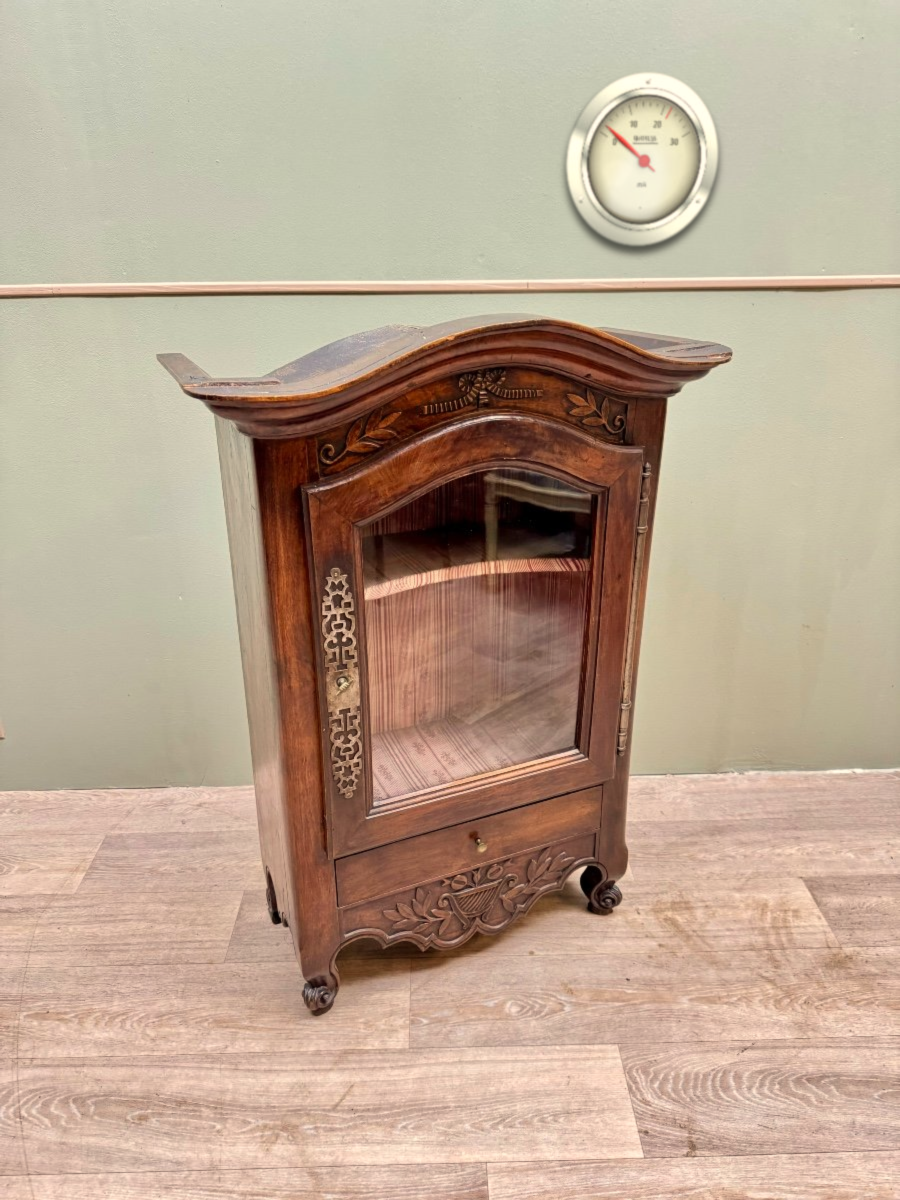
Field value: 2 mA
